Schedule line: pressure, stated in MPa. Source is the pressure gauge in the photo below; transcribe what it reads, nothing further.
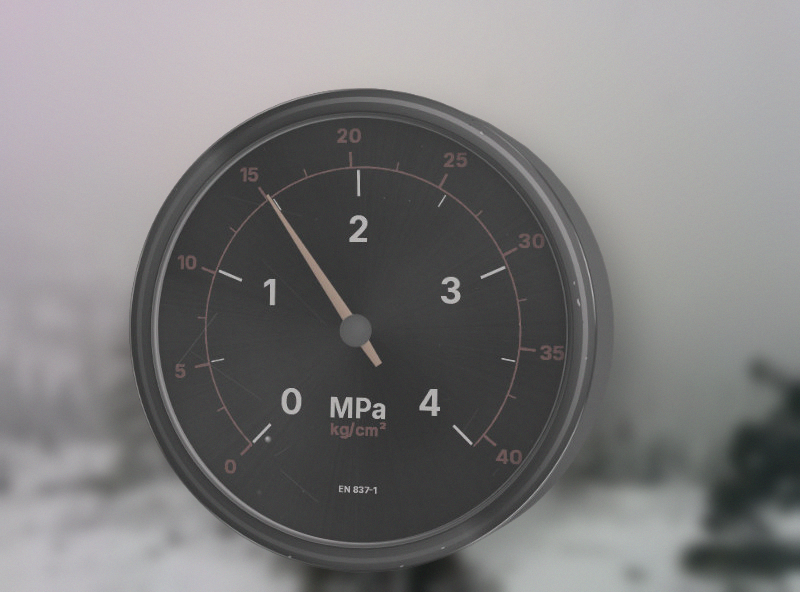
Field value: 1.5 MPa
